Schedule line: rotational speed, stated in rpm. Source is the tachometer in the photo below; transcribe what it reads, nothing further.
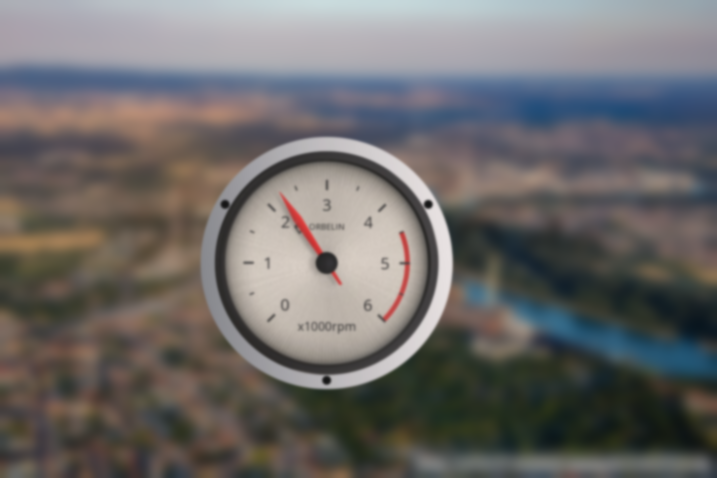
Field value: 2250 rpm
